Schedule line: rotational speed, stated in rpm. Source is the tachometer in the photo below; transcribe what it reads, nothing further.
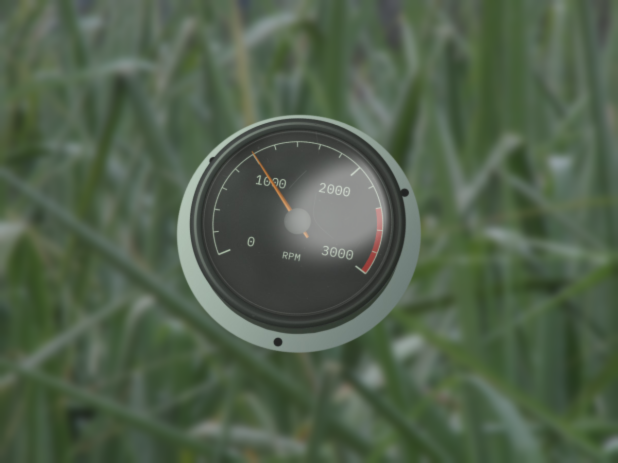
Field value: 1000 rpm
